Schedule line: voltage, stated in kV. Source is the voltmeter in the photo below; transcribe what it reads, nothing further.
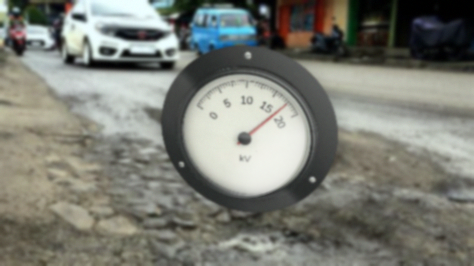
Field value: 17.5 kV
